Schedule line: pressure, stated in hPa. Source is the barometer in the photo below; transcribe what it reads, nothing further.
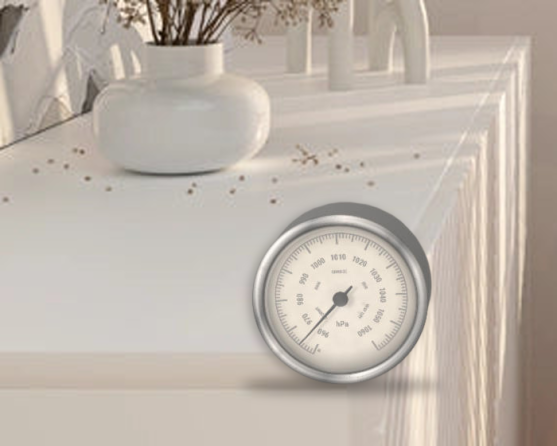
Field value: 965 hPa
